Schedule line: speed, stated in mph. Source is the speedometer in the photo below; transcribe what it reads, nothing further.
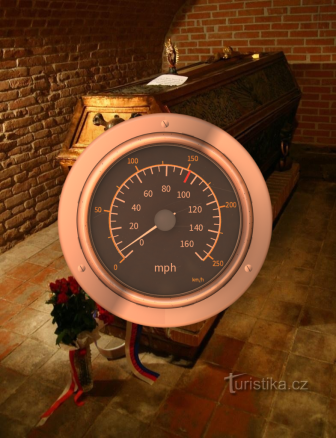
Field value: 5 mph
